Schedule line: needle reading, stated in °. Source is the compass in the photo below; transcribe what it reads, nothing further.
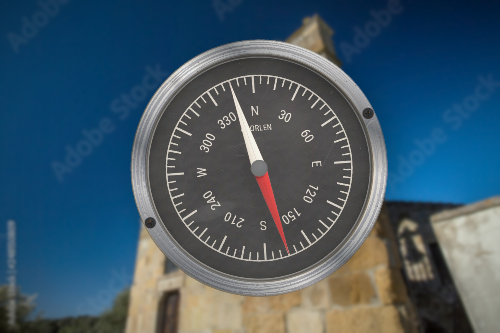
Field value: 165 °
